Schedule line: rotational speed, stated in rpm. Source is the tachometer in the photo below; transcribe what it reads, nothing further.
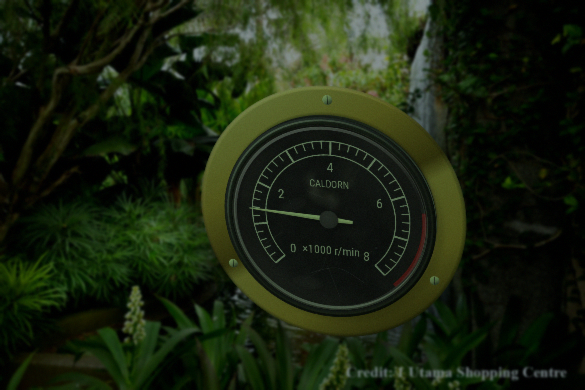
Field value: 1400 rpm
